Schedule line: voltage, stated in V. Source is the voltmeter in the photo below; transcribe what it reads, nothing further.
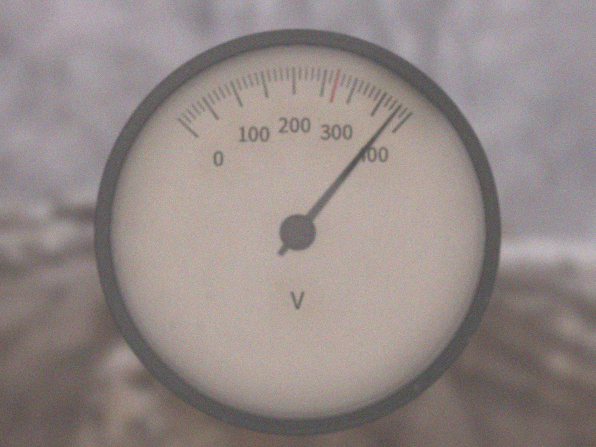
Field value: 380 V
